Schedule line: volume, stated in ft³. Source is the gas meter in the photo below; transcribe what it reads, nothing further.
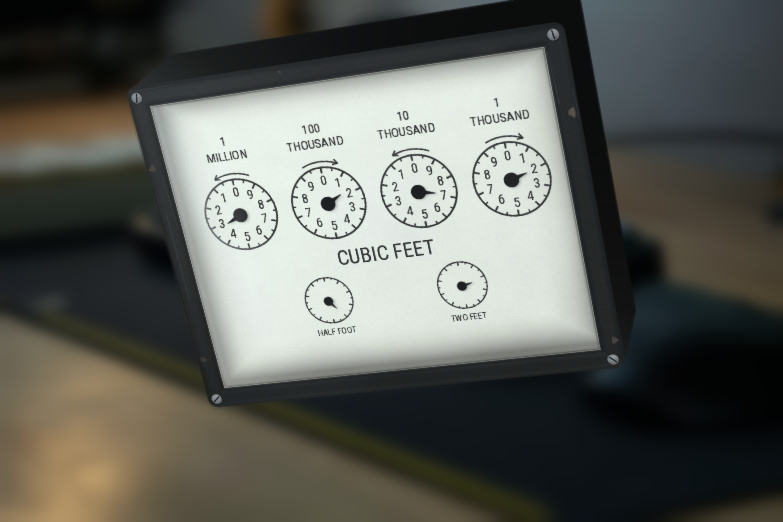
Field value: 317200 ft³
